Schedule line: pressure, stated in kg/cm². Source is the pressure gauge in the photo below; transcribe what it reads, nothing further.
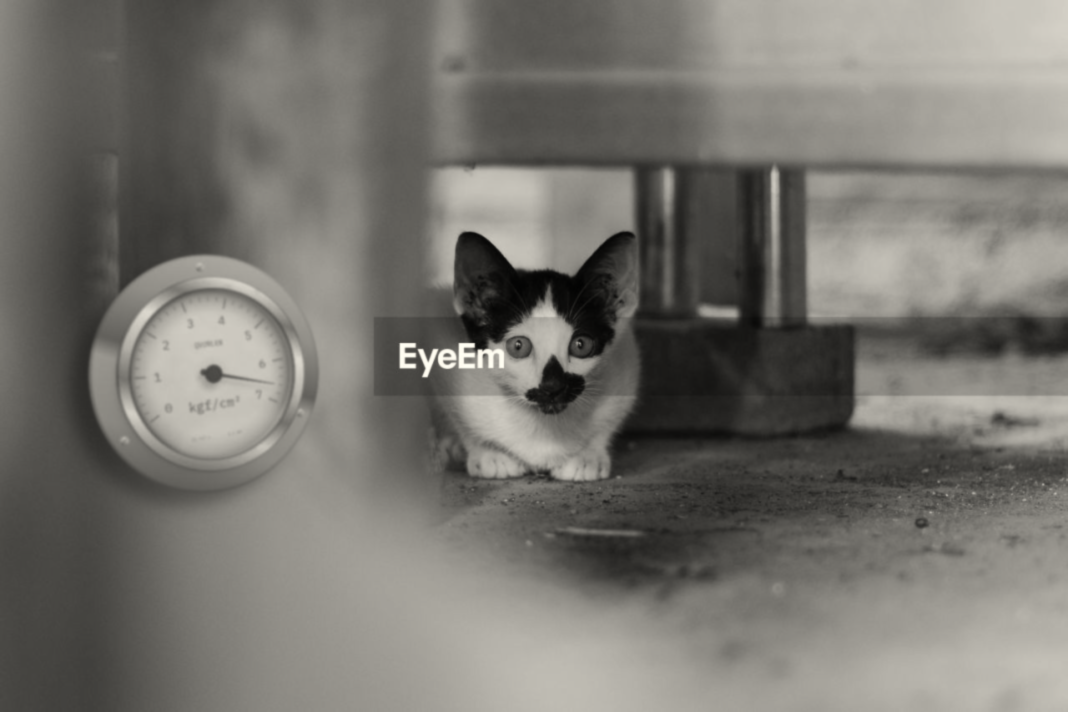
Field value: 6.6 kg/cm²
